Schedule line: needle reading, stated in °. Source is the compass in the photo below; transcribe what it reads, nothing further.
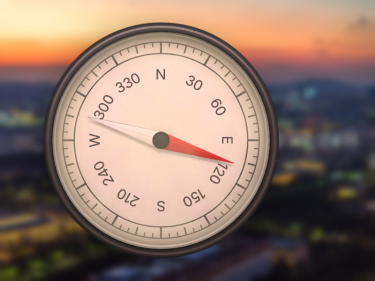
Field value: 107.5 °
